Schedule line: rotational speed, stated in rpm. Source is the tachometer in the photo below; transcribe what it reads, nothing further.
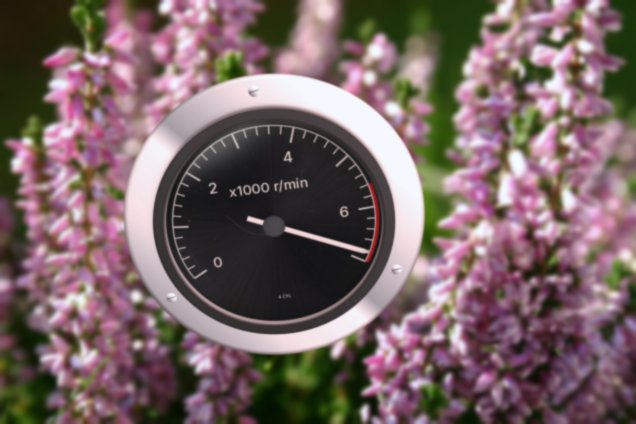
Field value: 6800 rpm
